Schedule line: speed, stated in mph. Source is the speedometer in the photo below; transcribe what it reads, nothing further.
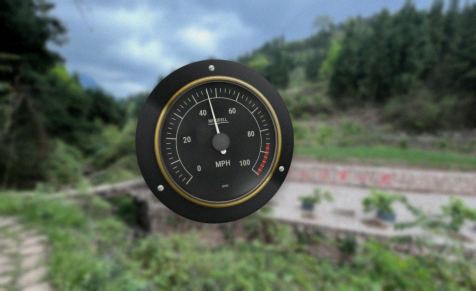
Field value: 46 mph
